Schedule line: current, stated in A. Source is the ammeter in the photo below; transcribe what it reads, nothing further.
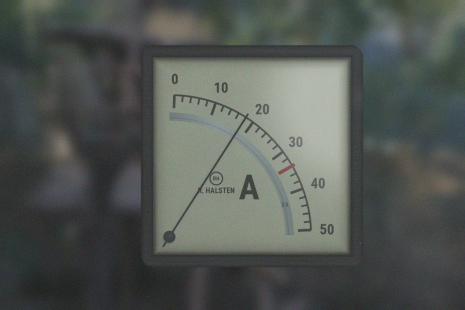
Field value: 18 A
